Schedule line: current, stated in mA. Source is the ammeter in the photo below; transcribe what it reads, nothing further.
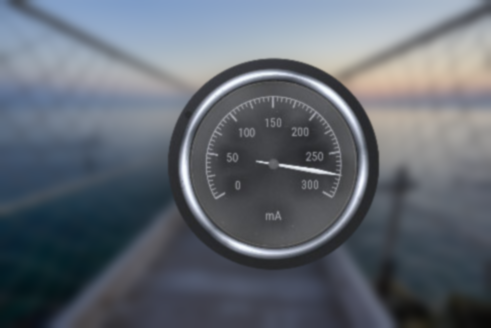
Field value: 275 mA
